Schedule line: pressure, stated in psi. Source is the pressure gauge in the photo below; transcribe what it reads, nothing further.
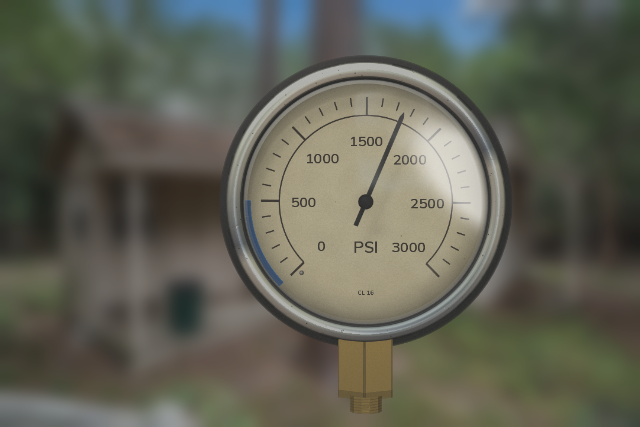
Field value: 1750 psi
